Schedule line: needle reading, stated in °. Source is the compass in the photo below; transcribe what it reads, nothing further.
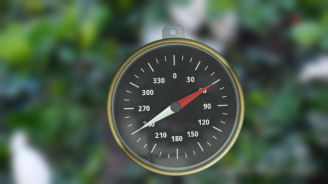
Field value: 60 °
